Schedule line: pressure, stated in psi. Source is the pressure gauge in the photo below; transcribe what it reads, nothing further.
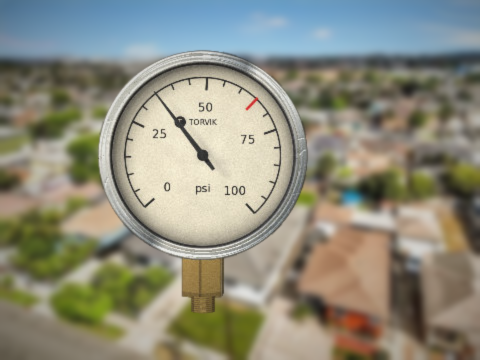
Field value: 35 psi
